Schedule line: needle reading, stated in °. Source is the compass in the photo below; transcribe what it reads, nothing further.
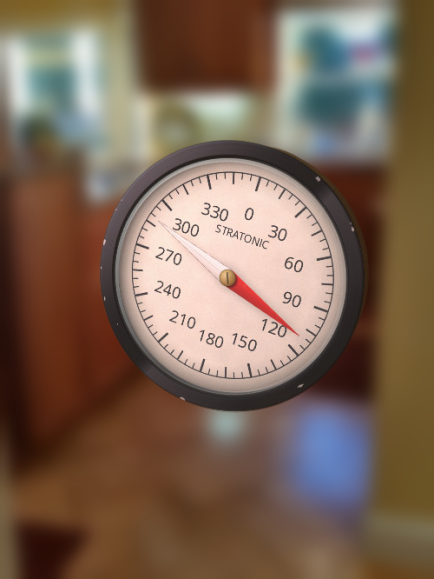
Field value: 110 °
